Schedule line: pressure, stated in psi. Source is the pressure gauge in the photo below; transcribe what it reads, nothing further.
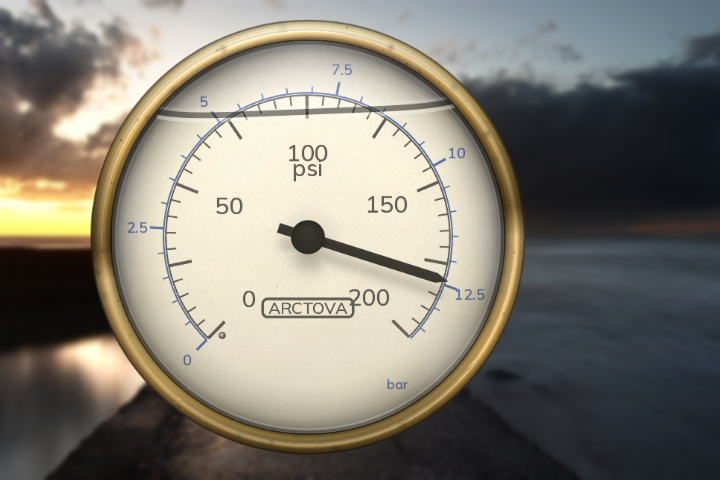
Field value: 180 psi
